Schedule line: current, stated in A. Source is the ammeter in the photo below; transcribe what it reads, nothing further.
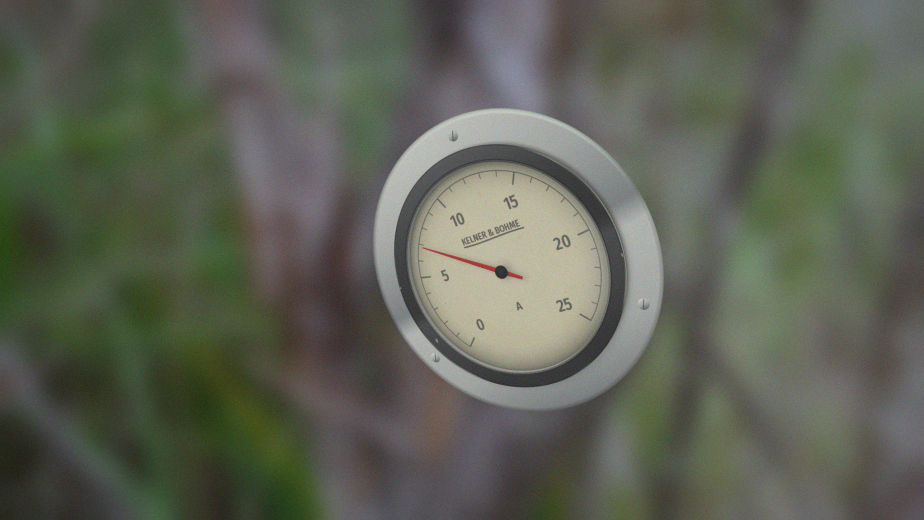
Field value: 7 A
